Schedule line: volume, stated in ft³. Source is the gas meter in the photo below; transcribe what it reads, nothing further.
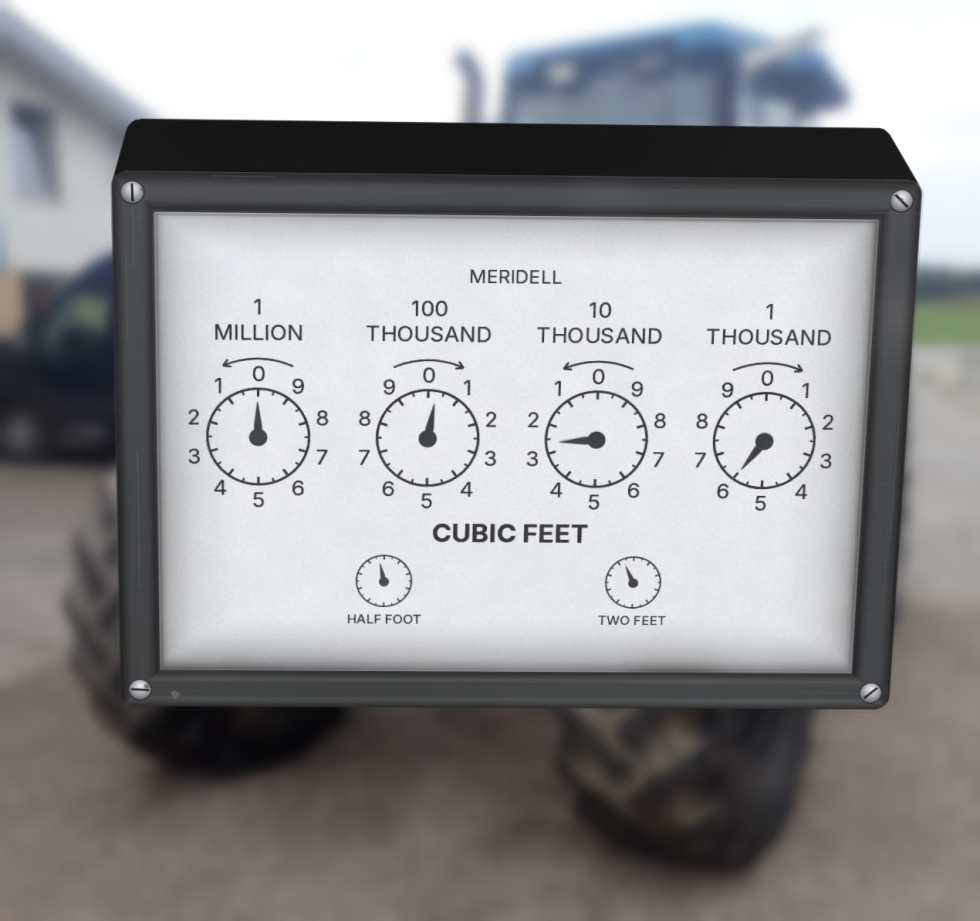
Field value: 2600 ft³
